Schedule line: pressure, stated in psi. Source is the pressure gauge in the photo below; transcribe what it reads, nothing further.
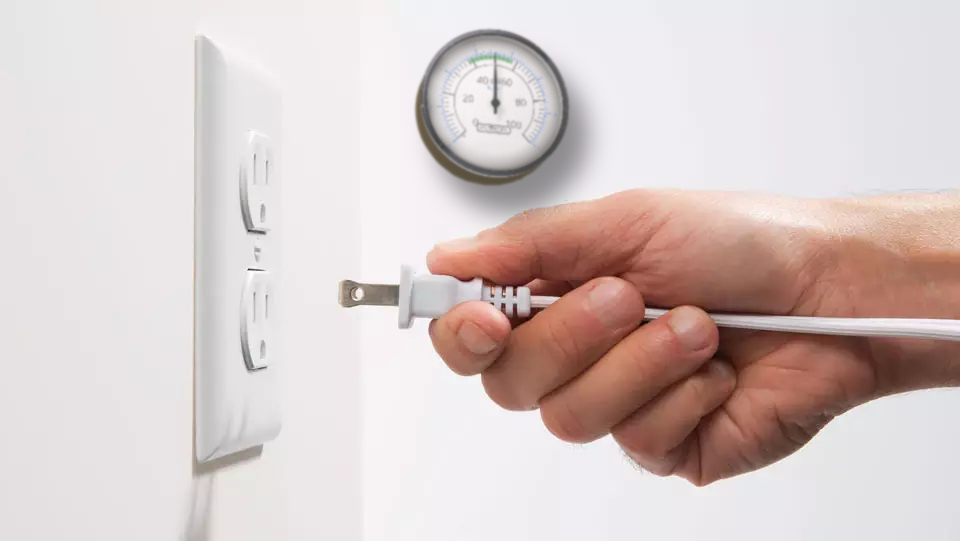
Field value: 50 psi
